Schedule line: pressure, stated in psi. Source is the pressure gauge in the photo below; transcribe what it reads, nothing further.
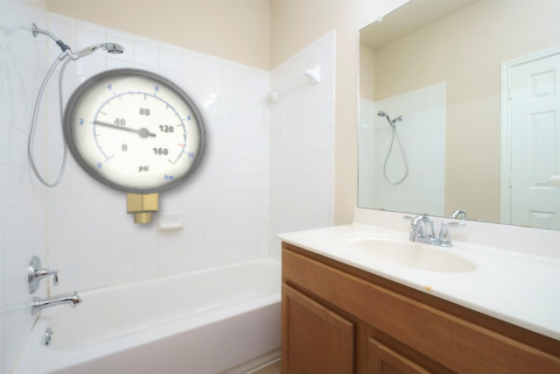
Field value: 30 psi
